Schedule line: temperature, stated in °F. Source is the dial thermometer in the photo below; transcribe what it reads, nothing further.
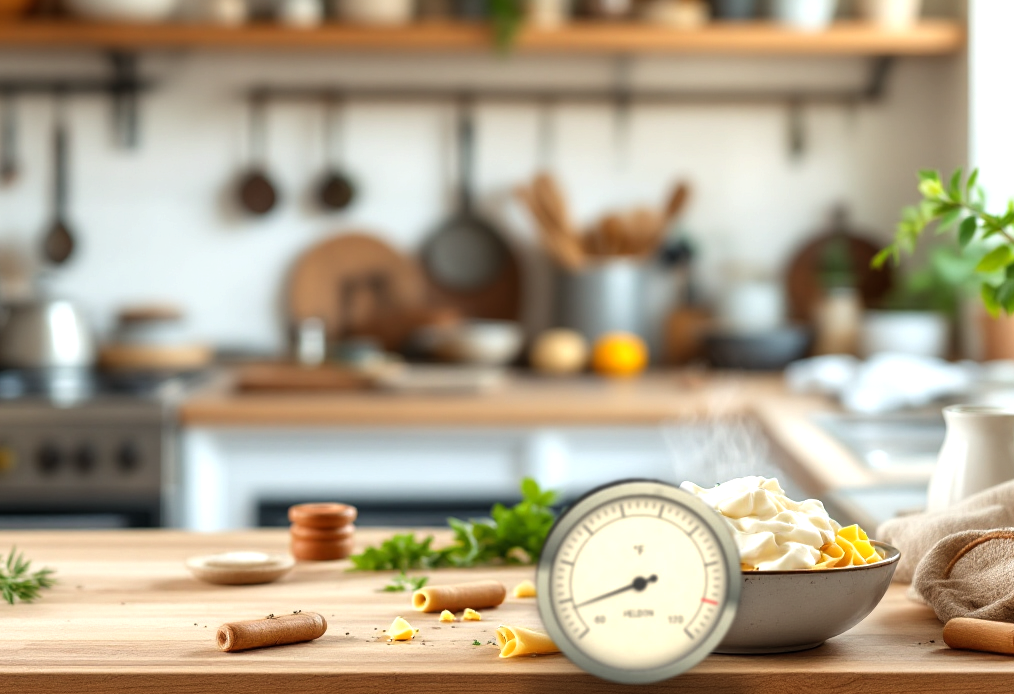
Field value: -44 °F
